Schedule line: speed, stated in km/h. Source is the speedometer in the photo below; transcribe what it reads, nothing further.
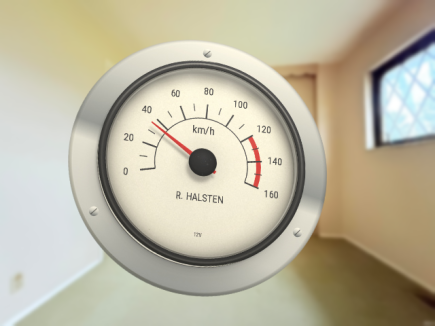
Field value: 35 km/h
